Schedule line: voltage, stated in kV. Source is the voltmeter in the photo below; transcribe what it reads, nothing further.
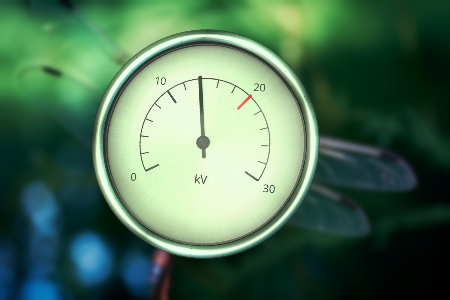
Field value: 14 kV
